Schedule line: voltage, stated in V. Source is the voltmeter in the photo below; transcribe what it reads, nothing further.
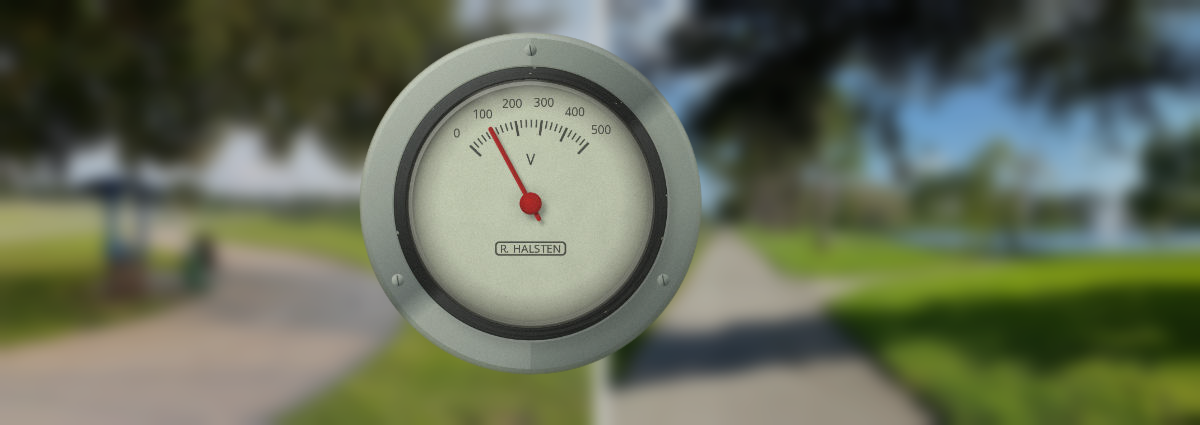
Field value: 100 V
